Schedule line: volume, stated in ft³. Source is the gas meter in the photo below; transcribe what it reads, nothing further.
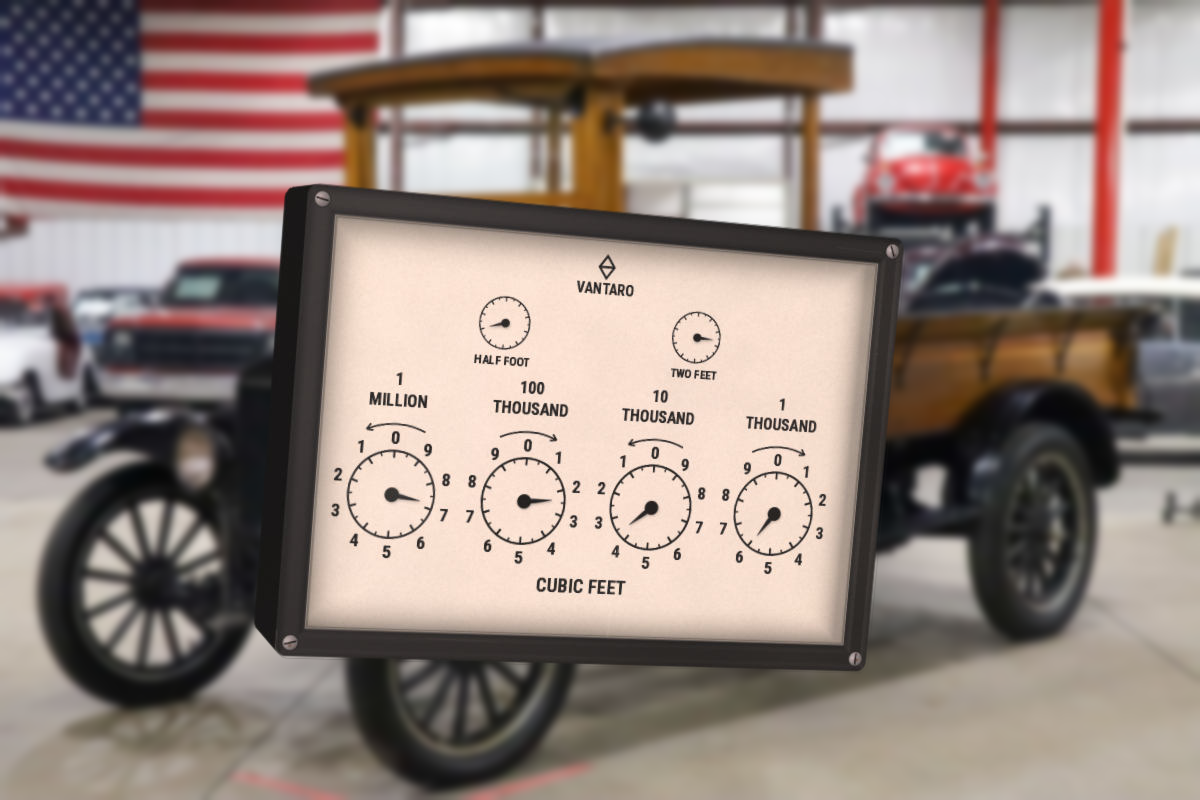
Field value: 723600 ft³
